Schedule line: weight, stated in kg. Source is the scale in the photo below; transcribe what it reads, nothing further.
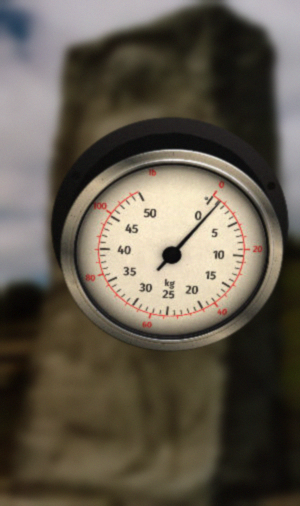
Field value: 1 kg
